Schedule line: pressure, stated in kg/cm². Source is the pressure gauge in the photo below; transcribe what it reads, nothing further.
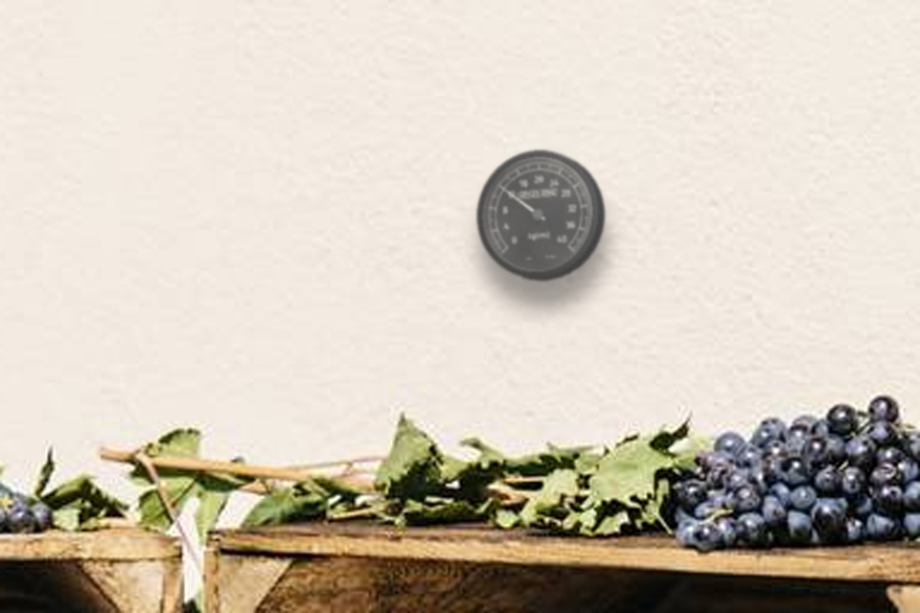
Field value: 12 kg/cm²
